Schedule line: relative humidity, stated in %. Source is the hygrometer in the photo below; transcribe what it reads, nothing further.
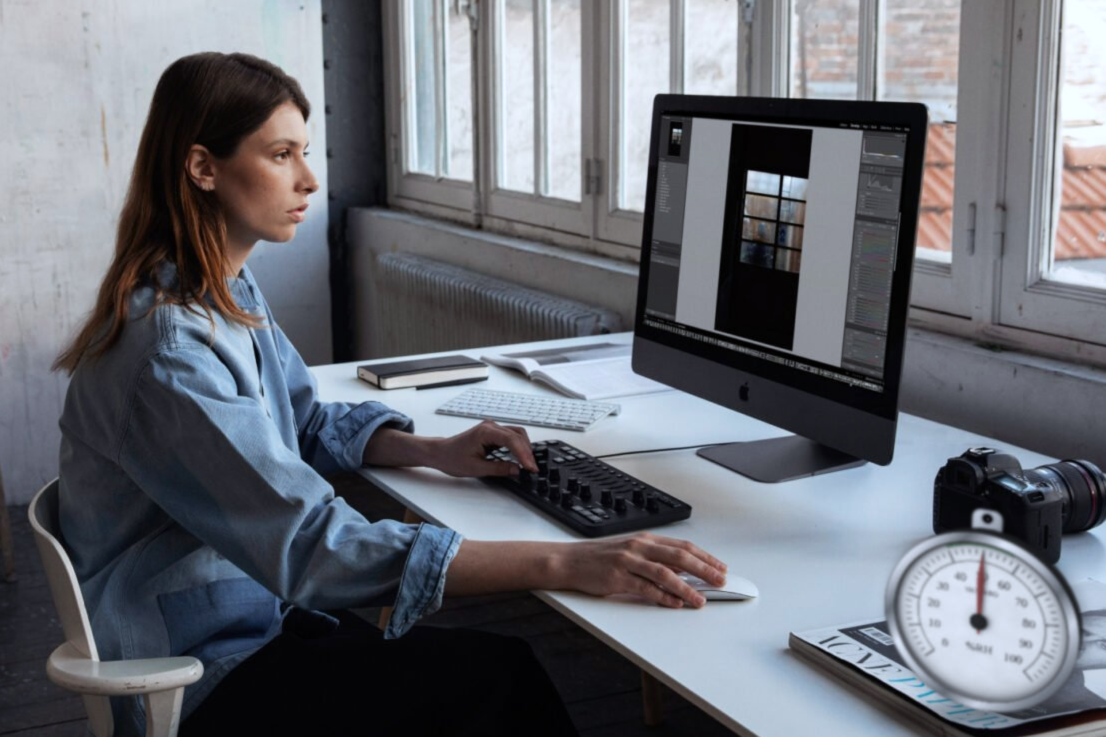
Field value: 50 %
